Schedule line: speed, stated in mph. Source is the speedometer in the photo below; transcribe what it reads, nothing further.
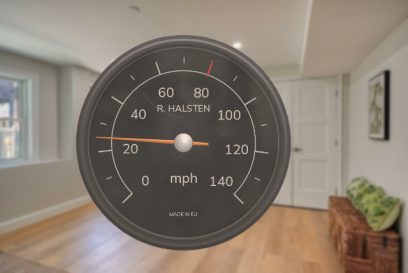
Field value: 25 mph
